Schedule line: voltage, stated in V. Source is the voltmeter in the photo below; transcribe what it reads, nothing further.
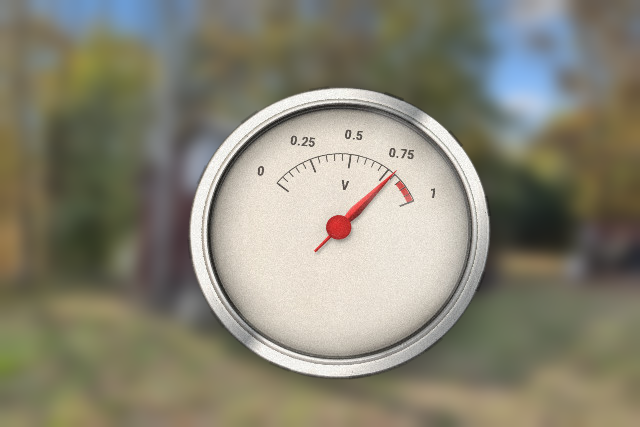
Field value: 0.8 V
